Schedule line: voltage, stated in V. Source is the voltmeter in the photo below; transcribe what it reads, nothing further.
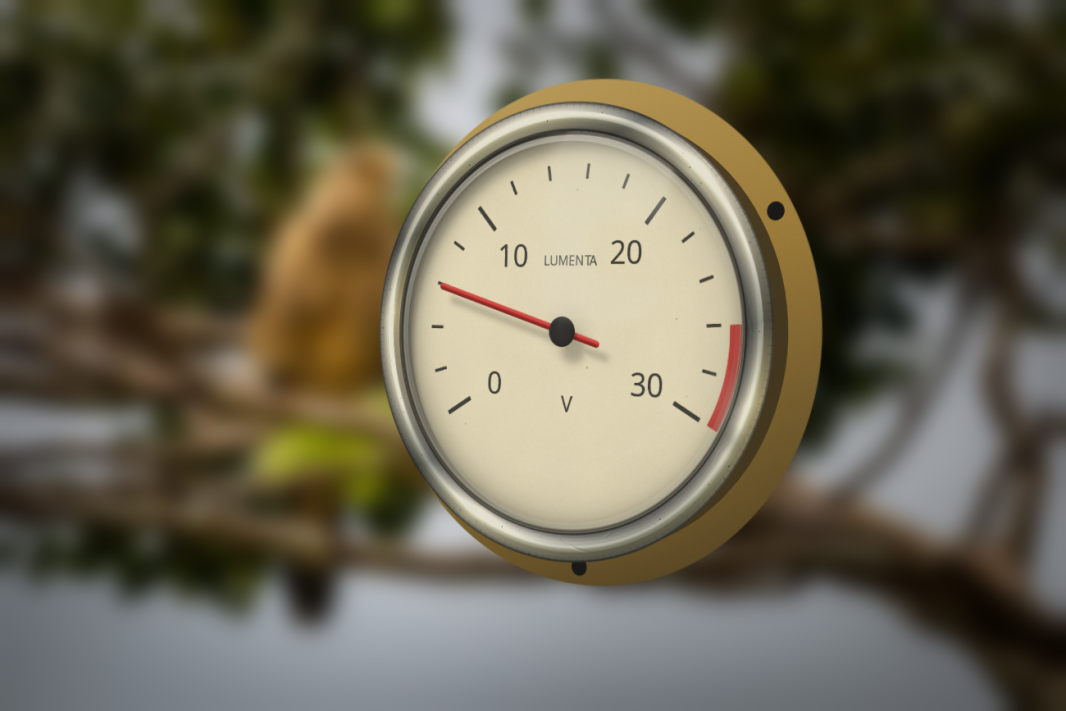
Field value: 6 V
